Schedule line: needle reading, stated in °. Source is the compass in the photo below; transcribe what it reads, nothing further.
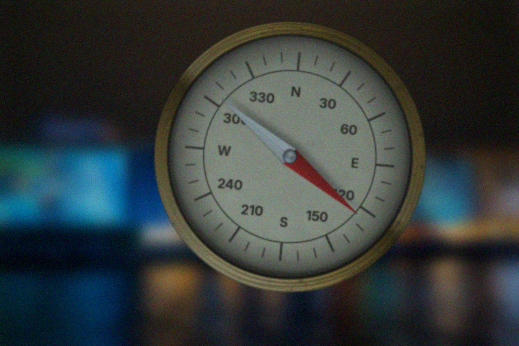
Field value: 125 °
